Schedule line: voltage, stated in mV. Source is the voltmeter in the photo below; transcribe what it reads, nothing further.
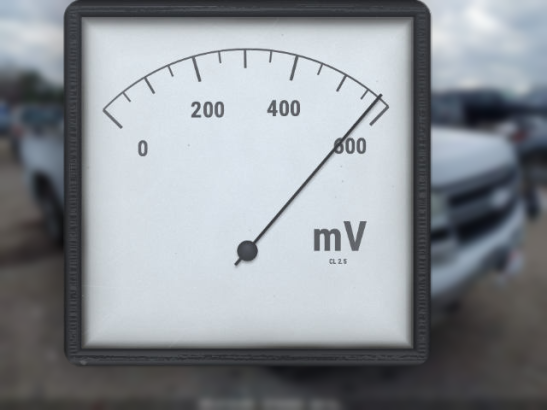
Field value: 575 mV
